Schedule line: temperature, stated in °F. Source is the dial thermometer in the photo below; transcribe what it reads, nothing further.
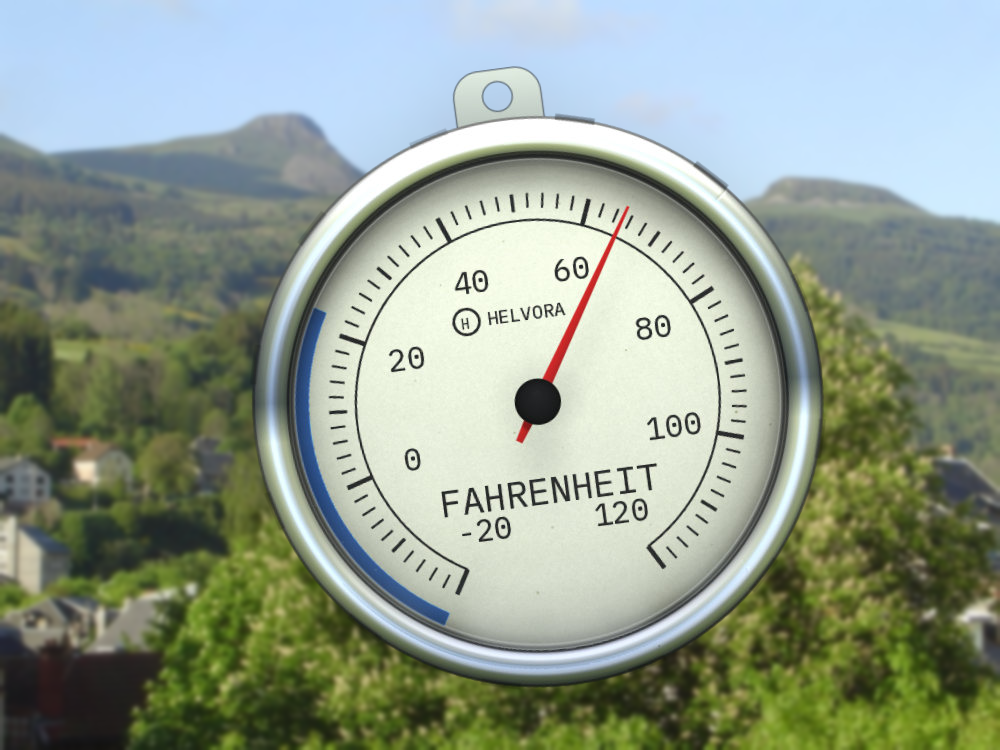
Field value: 65 °F
